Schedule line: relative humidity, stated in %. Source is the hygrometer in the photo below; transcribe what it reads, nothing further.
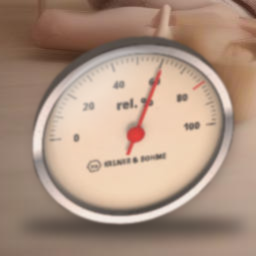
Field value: 60 %
